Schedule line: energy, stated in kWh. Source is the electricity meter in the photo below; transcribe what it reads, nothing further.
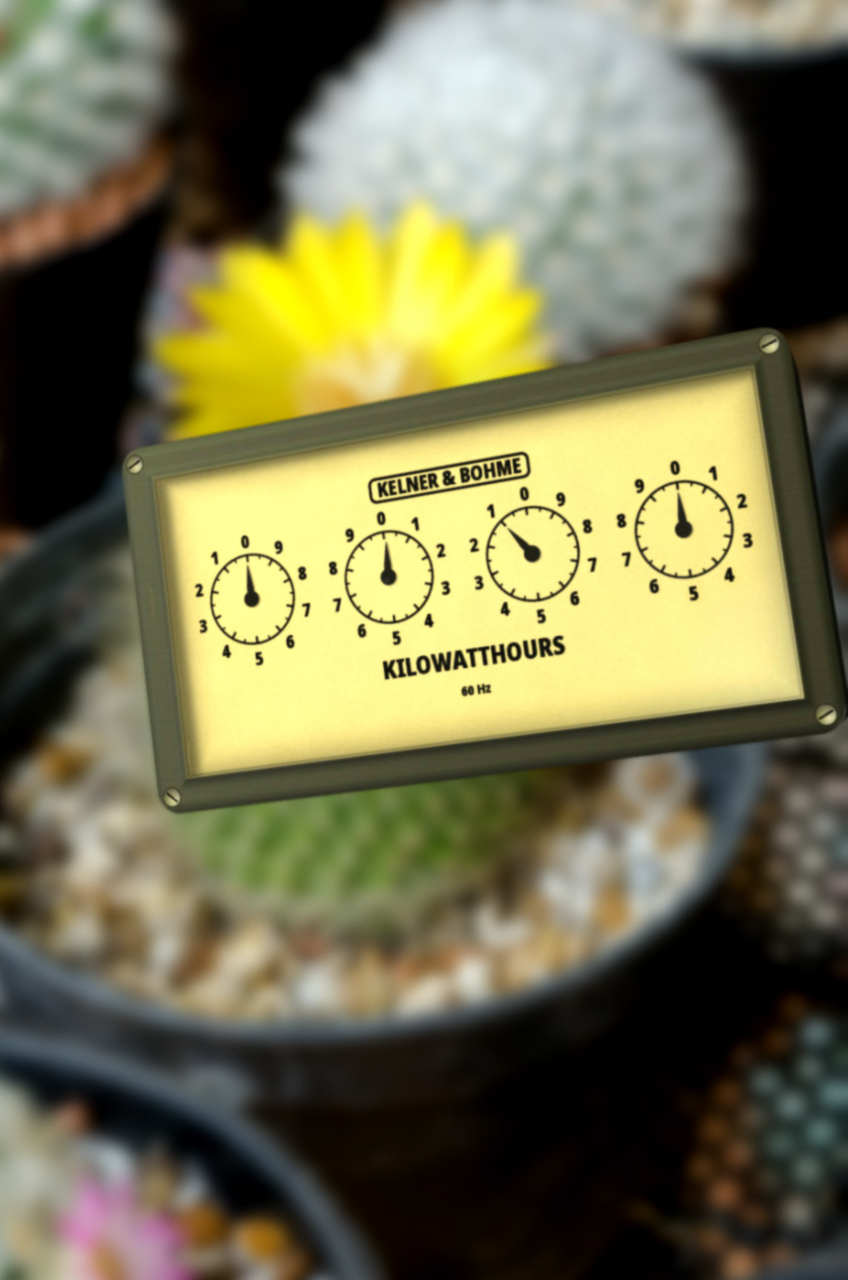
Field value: 10 kWh
